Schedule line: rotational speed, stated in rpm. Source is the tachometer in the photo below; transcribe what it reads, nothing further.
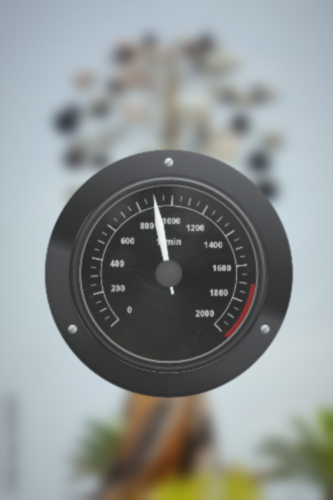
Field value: 900 rpm
